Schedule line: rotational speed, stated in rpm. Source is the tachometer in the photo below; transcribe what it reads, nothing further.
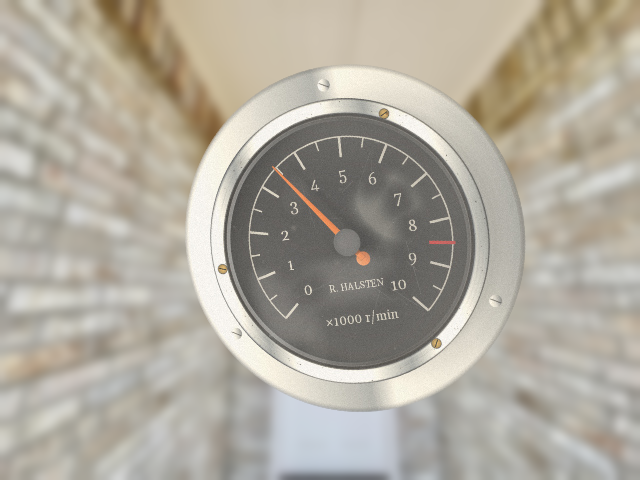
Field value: 3500 rpm
